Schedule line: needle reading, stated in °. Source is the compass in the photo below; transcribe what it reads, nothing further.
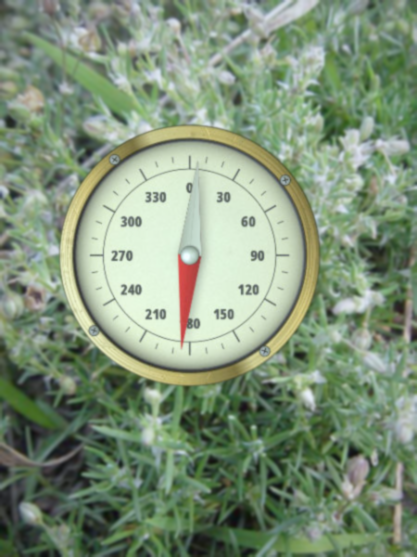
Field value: 185 °
